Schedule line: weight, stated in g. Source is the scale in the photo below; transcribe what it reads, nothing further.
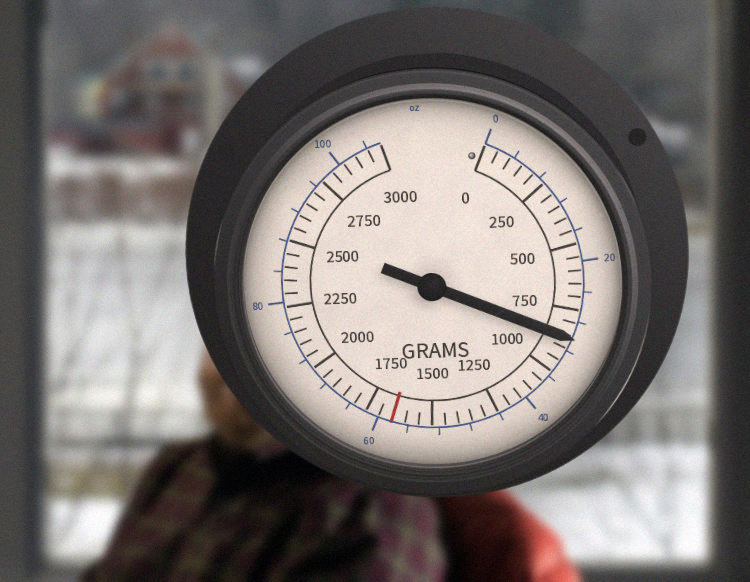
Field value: 850 g
